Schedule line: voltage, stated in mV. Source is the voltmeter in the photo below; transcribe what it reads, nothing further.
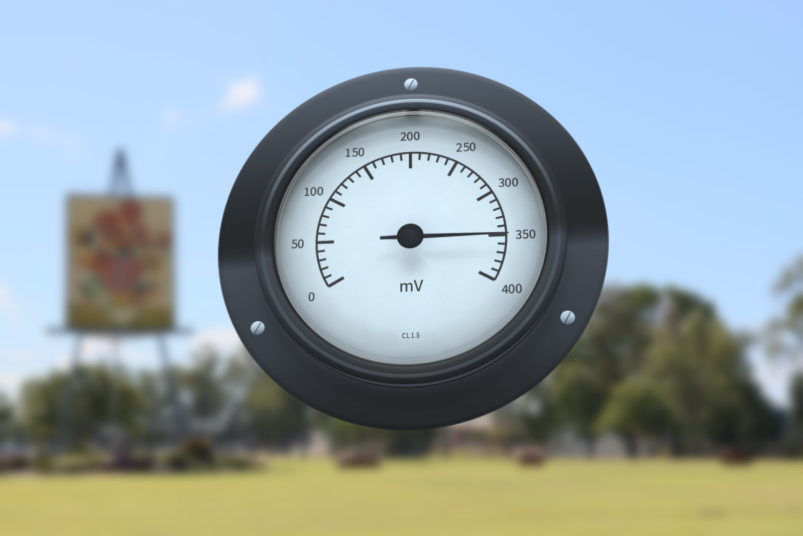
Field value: 350 mV
